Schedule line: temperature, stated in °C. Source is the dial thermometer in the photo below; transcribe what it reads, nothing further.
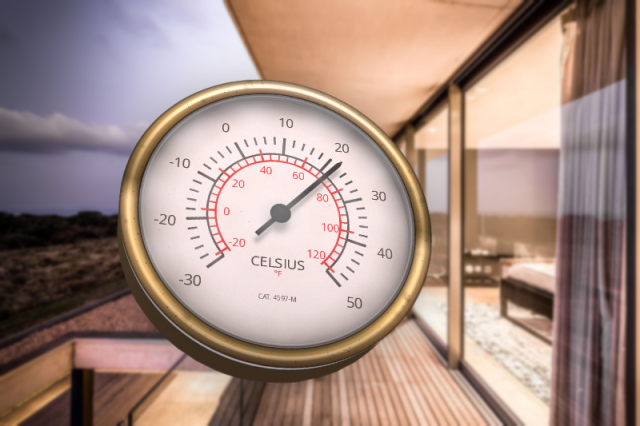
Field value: 22 °C
